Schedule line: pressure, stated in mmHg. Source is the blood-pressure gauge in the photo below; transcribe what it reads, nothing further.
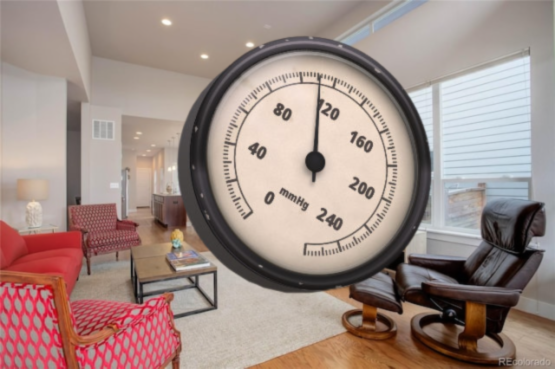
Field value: 110 mmHg
